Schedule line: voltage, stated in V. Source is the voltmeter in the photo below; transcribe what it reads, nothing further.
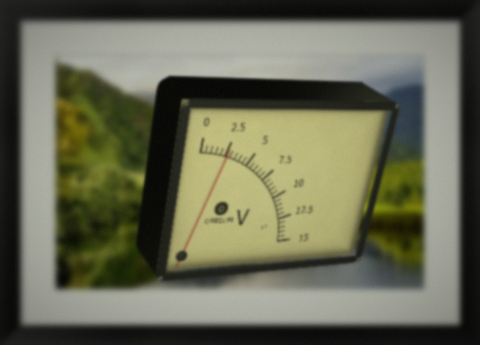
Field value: 2.5 V
